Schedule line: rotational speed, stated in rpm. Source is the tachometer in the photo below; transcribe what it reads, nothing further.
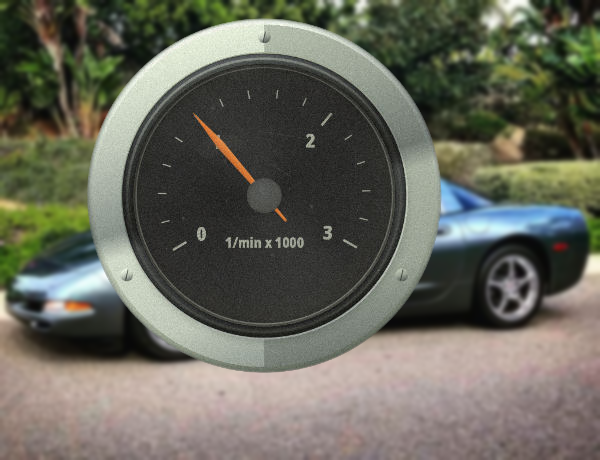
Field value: 1000 rpm
